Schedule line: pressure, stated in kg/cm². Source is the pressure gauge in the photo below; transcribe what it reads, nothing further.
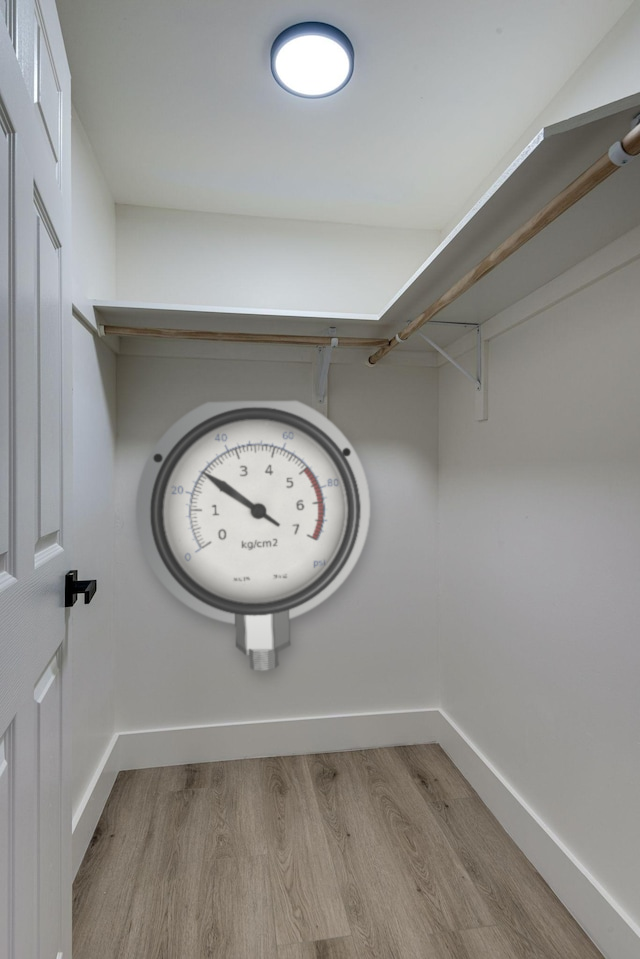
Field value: 2 kg/cm²
